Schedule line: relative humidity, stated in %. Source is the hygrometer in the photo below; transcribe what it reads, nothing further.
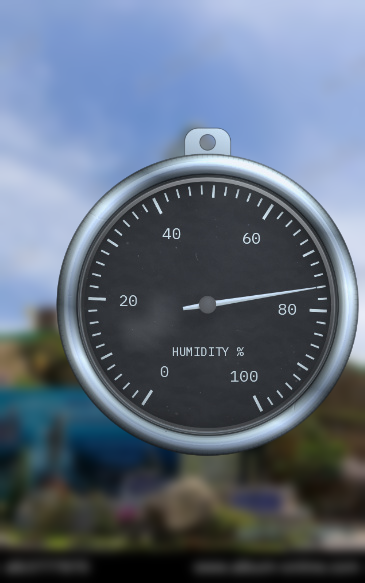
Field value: 76 %
